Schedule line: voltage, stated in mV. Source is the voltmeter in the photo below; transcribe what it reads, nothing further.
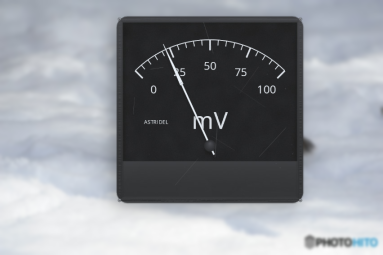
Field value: 22.5 mV
